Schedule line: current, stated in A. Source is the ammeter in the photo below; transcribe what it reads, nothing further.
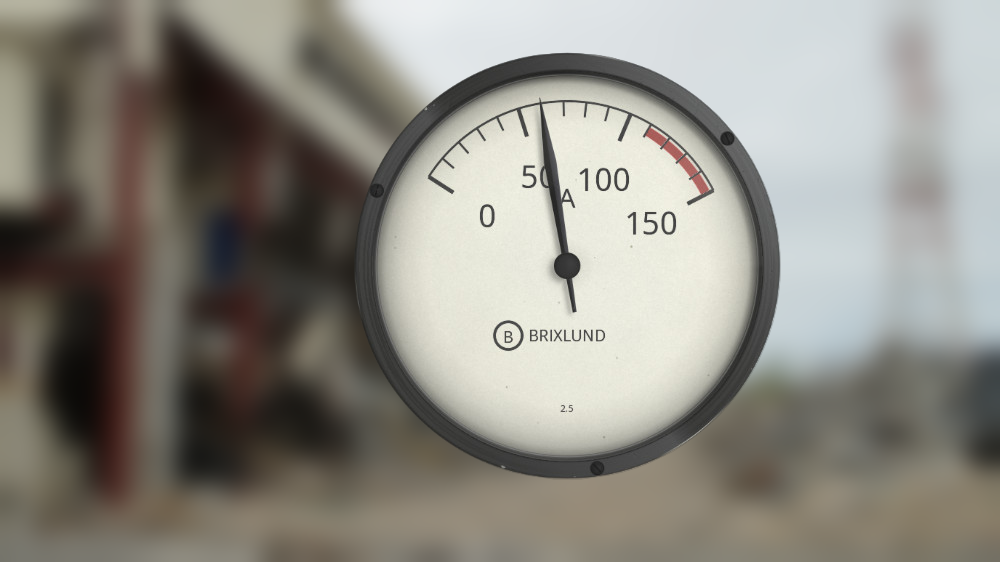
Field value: 60 A
